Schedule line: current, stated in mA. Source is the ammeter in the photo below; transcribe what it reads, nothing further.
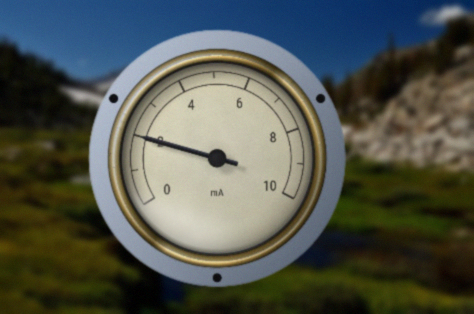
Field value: 2 mA
